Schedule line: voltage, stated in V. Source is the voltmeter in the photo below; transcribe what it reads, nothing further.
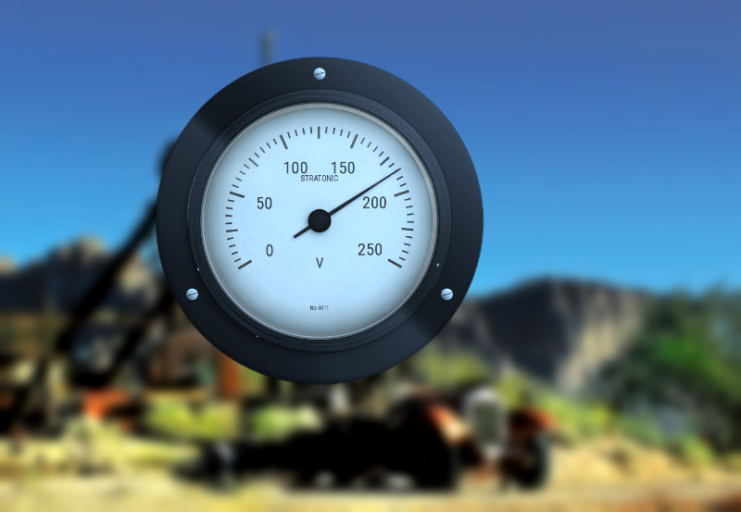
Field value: 185 V
